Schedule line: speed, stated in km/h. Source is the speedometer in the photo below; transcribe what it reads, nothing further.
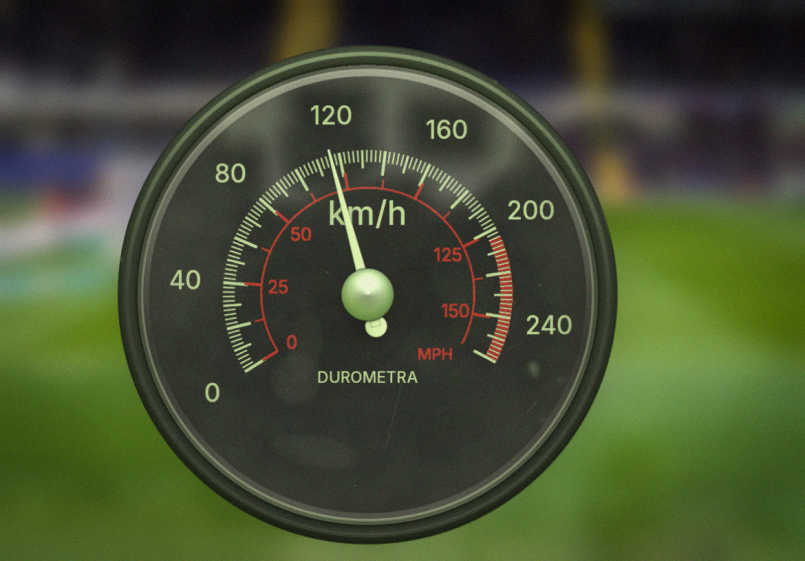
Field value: 116 km/h
